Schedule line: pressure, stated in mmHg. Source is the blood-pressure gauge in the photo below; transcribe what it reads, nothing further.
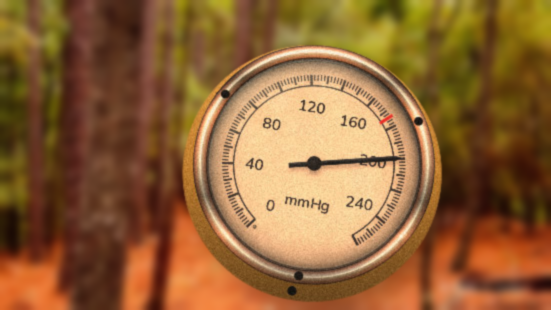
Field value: 200 mmHg
